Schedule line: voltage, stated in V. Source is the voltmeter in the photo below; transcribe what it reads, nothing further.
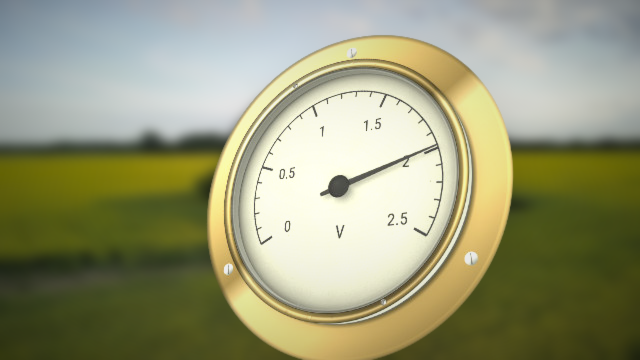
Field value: 2 V
